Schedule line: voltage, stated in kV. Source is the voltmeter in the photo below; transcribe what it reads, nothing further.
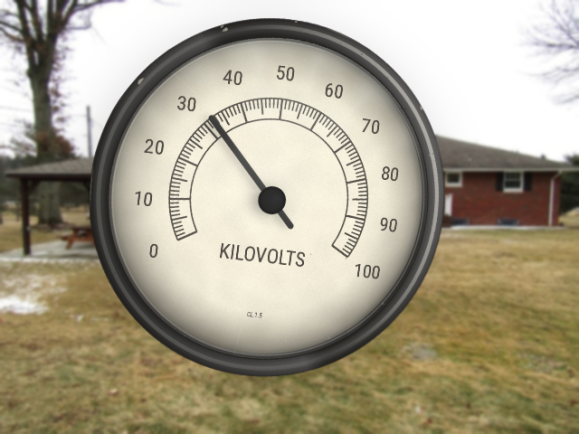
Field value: 32 kV
